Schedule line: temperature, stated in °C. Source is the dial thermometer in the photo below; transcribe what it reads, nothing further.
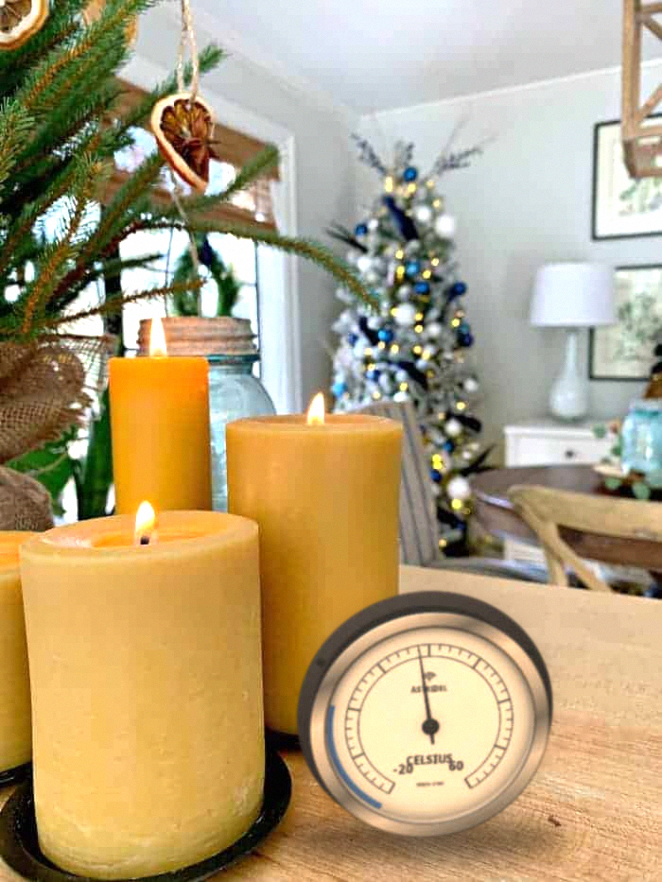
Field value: 18 °C
